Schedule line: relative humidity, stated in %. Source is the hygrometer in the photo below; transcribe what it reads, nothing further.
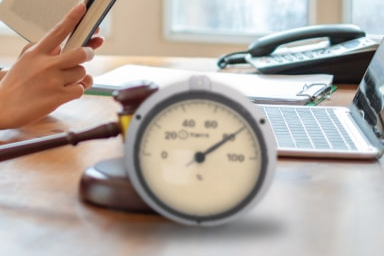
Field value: 80 %
